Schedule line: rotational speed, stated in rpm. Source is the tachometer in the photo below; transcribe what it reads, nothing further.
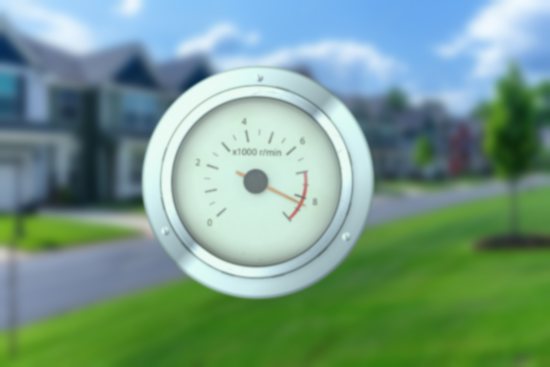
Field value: 8250 rpm
